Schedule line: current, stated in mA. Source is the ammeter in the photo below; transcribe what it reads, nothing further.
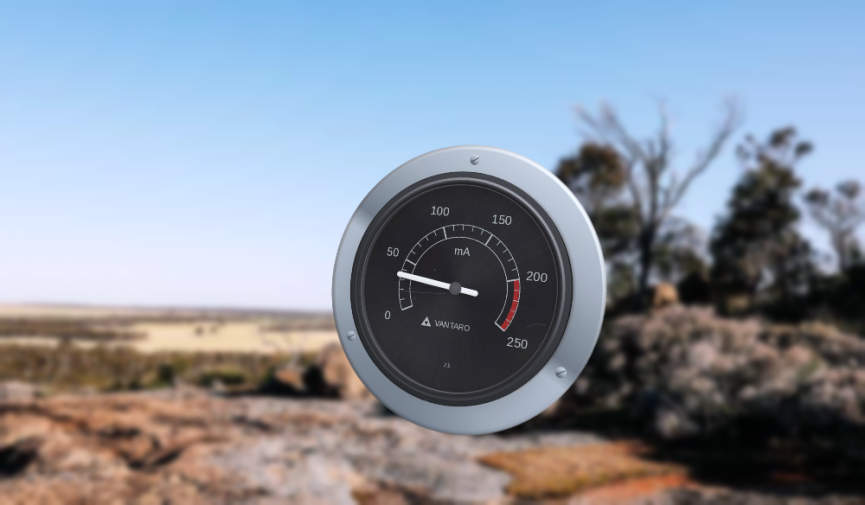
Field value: 35 mA
